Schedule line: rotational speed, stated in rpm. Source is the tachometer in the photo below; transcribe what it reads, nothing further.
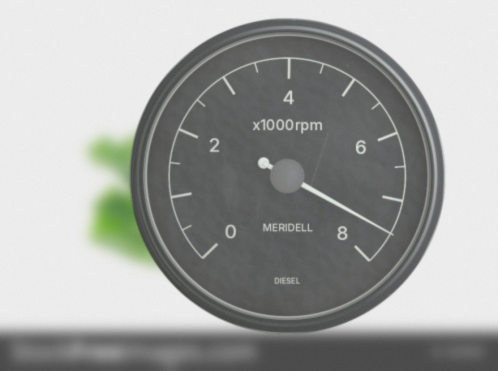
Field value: 7500 rpm
